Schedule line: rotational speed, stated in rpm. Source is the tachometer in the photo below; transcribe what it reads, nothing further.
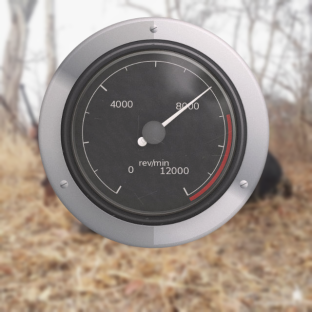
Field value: 8000 rpm
